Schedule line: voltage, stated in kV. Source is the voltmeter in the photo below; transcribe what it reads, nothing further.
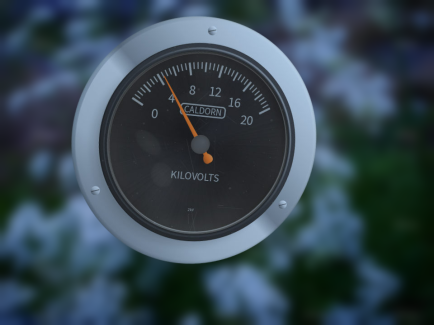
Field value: 4.5 kV
